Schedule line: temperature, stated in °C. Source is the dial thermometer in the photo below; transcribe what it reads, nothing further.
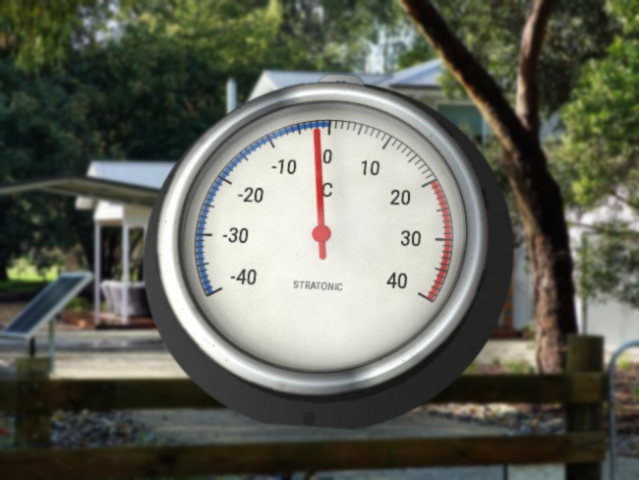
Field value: -2 °C
